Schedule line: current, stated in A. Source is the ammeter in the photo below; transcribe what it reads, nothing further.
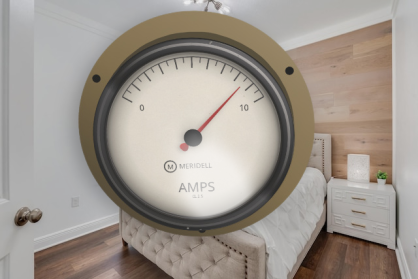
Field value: 8.5 A
